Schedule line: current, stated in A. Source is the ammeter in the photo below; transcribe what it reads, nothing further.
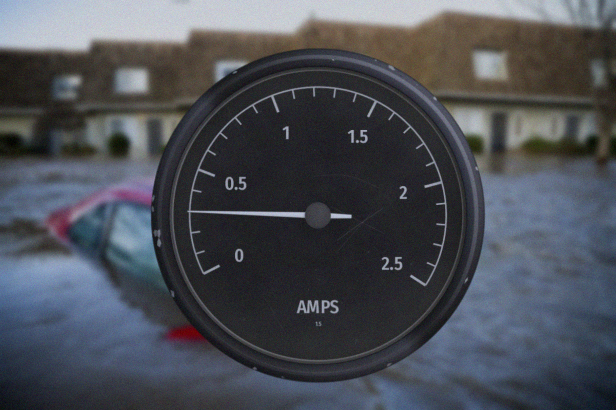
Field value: 0.3 A
